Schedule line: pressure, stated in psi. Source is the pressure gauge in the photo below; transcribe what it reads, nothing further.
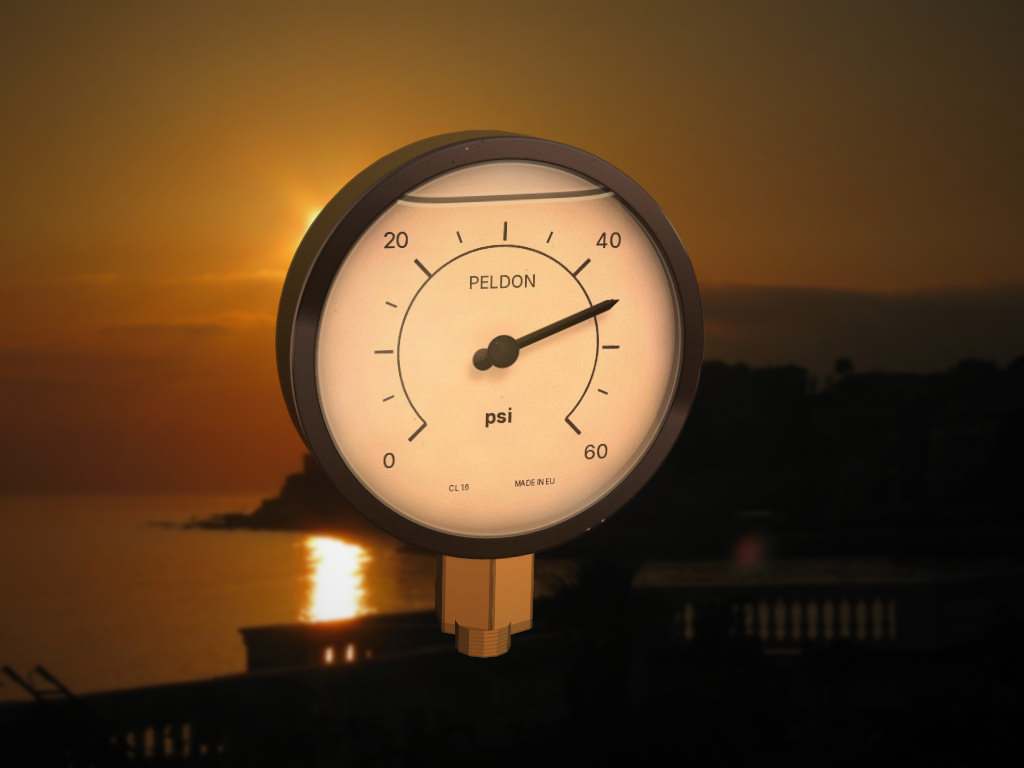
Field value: 45 psi
